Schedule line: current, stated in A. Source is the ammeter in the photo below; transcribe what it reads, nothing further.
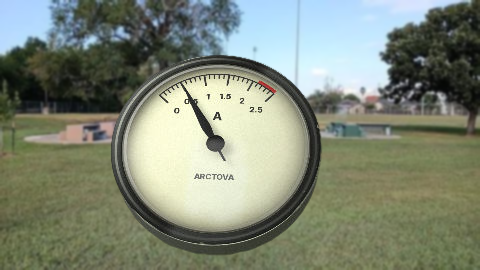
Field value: 0.5 A
